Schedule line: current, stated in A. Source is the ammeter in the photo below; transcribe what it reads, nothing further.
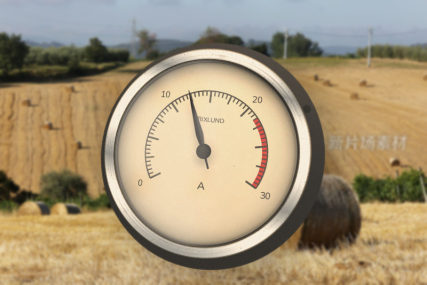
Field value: 12.5 A
